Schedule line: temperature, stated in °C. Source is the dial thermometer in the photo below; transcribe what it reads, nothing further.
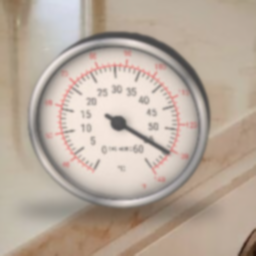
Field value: 55 °C
